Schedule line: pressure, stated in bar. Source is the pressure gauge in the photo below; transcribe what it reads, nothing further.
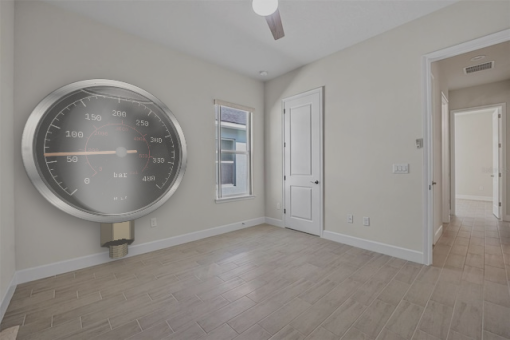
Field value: 60 bar
